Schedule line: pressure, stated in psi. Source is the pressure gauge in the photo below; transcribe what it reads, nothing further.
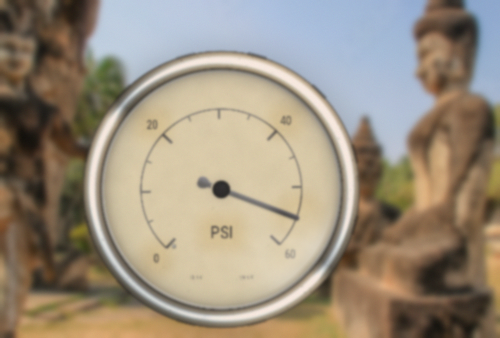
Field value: 55 psi
